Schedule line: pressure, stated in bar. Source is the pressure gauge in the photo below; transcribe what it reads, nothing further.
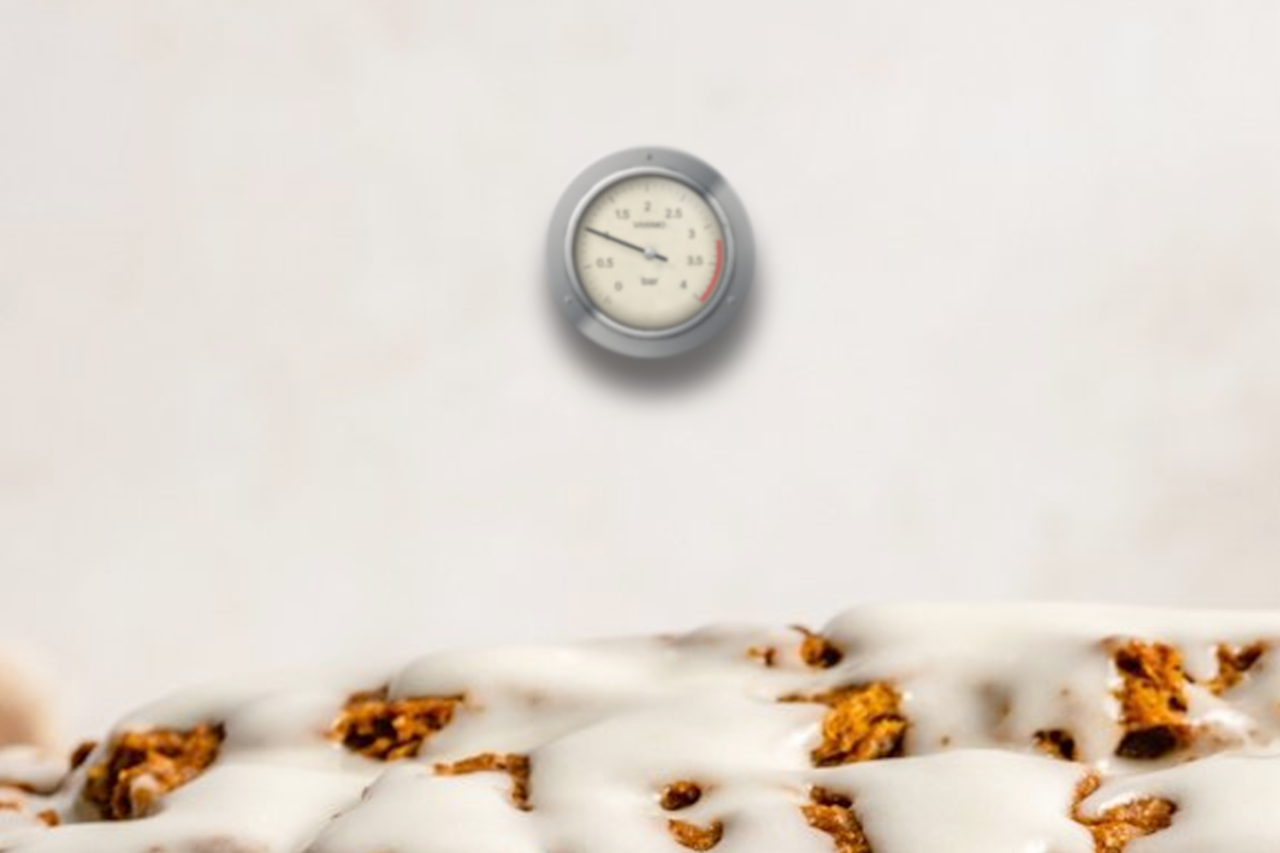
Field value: 1 bar
